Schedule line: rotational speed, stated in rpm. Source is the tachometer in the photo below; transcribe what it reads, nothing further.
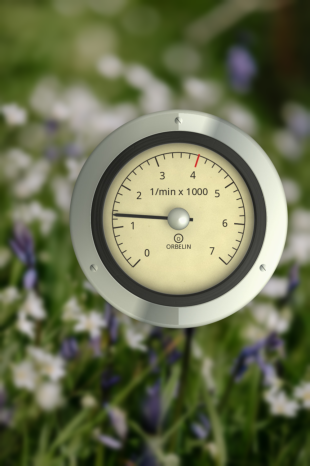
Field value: 1300 rpm
